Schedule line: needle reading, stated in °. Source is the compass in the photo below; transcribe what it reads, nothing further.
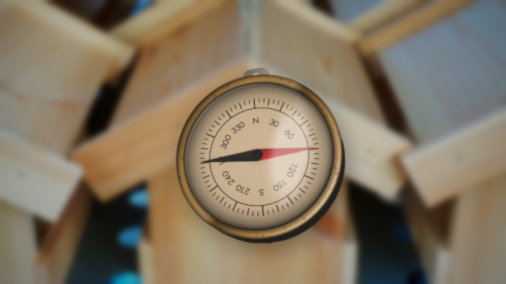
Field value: 90 °
